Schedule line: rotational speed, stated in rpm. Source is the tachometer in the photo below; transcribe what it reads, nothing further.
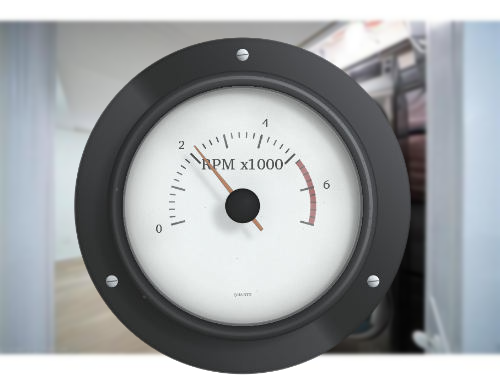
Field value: 2200 rpm
